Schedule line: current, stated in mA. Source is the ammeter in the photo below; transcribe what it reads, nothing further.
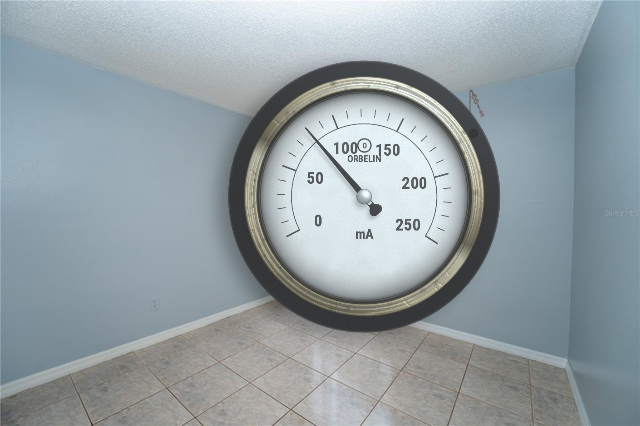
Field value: 80 mA
